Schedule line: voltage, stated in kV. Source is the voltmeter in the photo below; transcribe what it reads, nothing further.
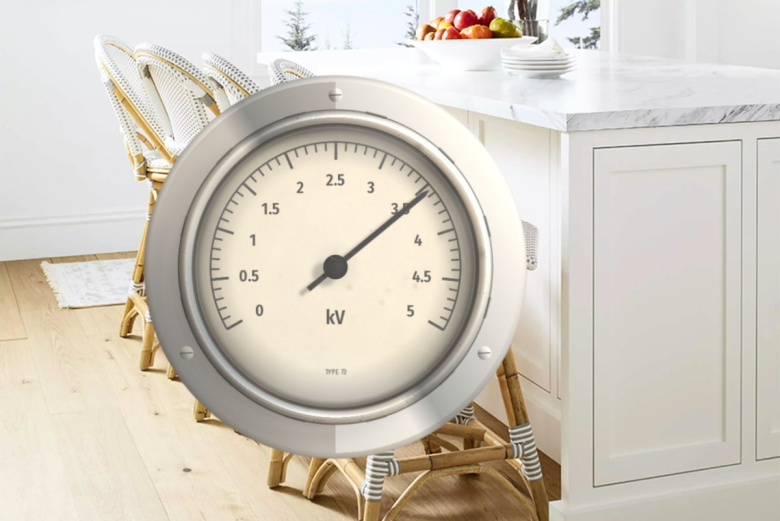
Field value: 3.55 kV
